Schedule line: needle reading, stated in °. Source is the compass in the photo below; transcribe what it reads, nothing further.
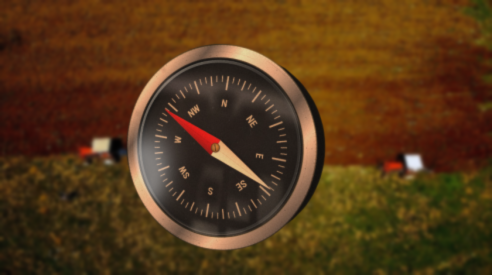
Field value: 295 °
